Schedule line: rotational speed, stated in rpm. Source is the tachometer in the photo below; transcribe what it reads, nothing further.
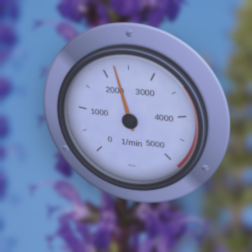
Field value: 2250 rpm
